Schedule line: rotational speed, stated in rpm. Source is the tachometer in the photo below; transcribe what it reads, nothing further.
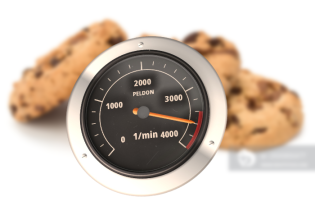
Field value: 3600 rpm
